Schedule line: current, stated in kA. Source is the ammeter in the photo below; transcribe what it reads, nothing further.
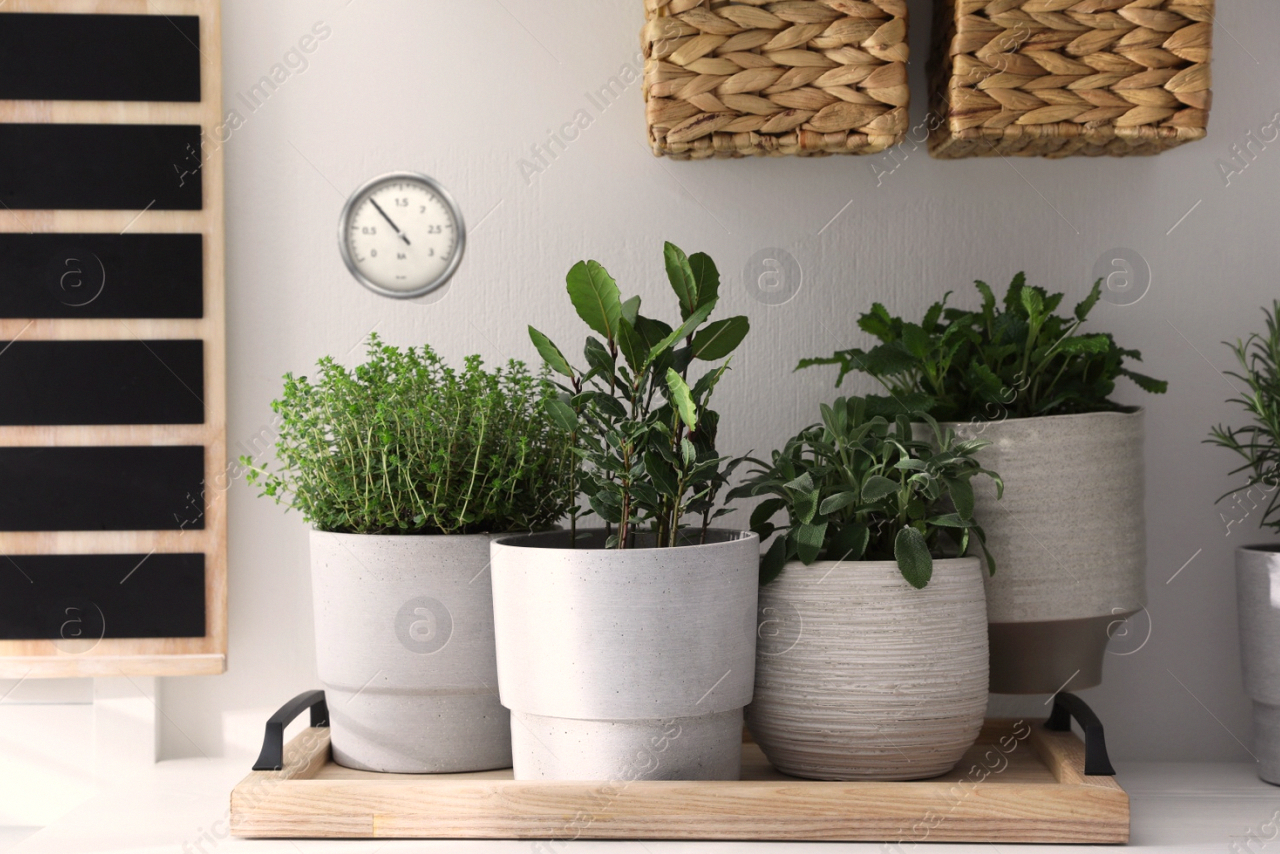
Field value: 1 kA
